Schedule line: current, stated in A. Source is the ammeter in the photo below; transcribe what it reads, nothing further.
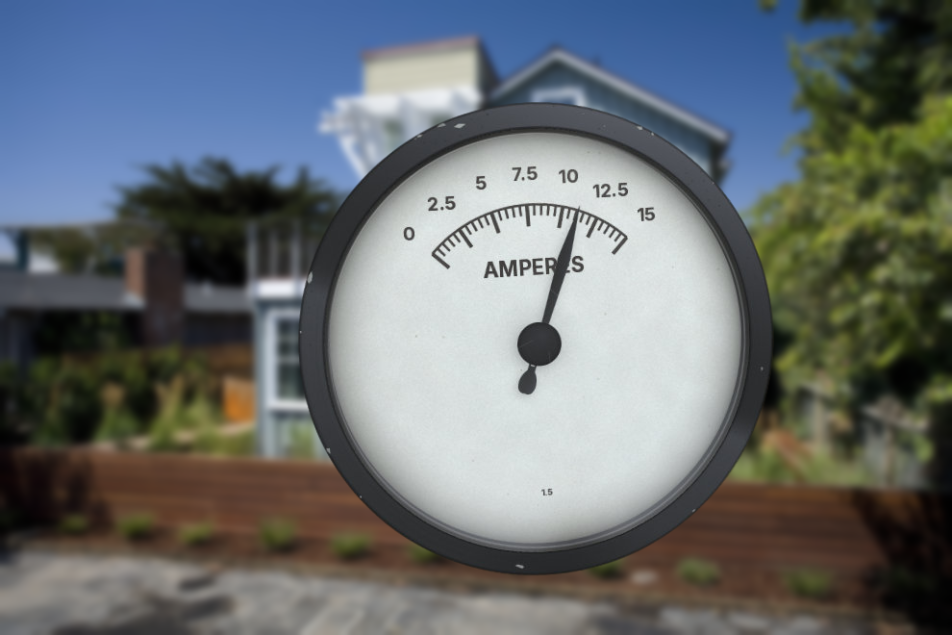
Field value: 11 A
